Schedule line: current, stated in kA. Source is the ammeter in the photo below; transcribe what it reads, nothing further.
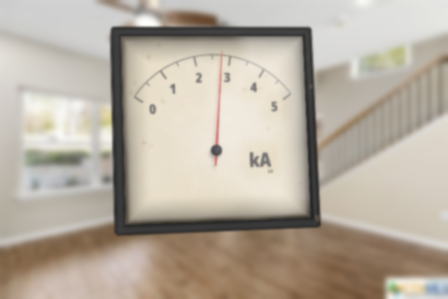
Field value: 2.75 kA
